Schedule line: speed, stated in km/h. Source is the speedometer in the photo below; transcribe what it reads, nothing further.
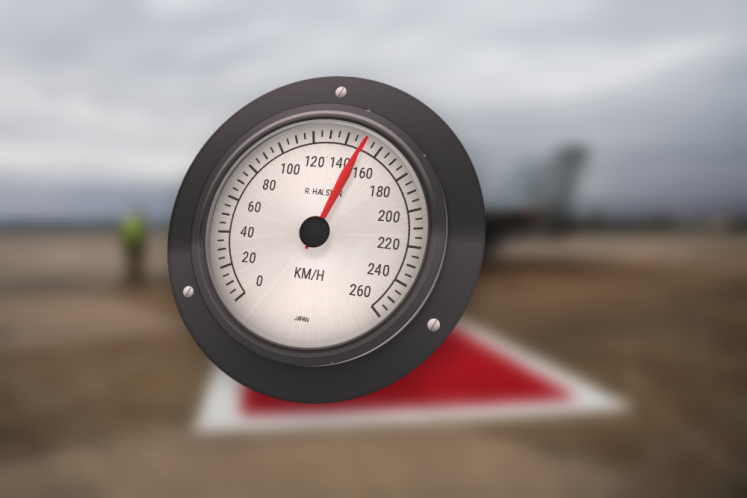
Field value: 150 km/h
